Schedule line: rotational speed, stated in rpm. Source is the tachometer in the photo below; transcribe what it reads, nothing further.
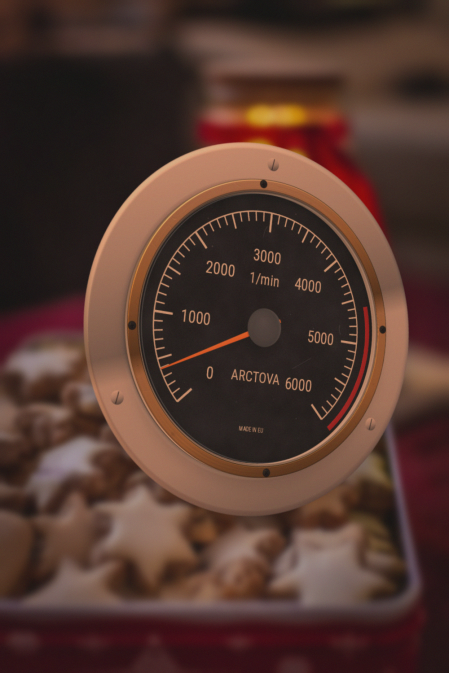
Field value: 400 rpm
